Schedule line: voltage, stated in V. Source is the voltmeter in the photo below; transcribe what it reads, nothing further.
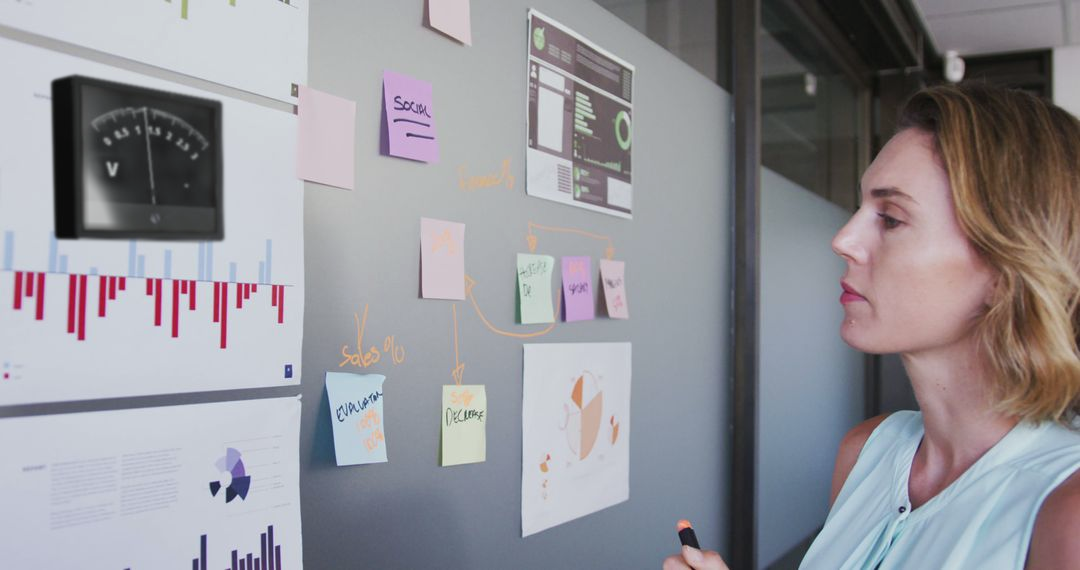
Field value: 1.25 V
